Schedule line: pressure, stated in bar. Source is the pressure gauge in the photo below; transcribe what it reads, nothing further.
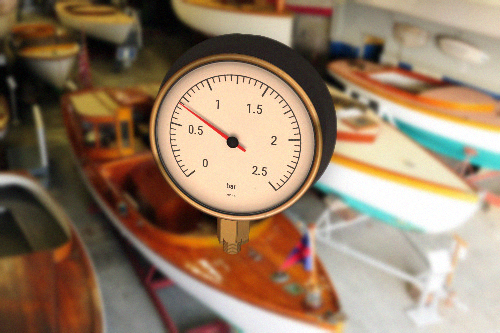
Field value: 0.7 bar
